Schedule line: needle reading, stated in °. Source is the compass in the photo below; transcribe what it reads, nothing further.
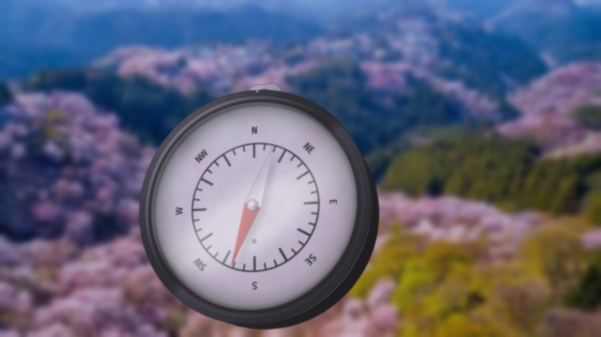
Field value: 200 °
